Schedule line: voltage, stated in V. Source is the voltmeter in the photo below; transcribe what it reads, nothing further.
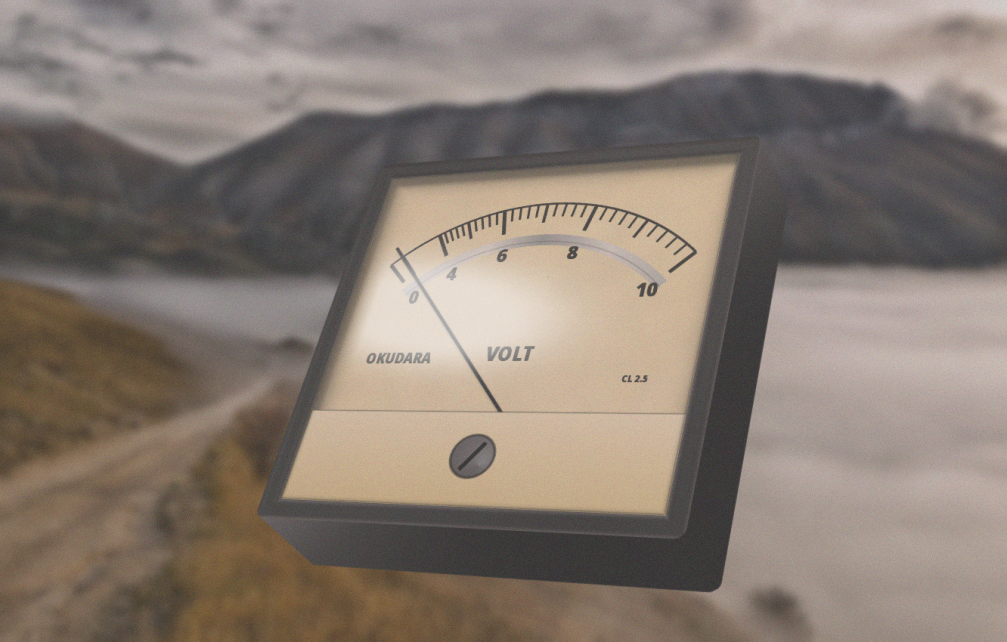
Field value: 2 V
